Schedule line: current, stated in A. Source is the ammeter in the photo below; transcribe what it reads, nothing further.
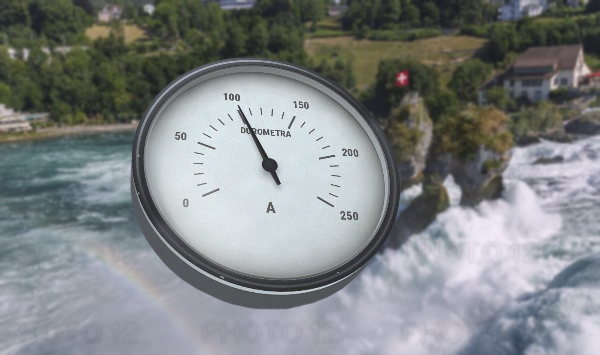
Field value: 100 A
